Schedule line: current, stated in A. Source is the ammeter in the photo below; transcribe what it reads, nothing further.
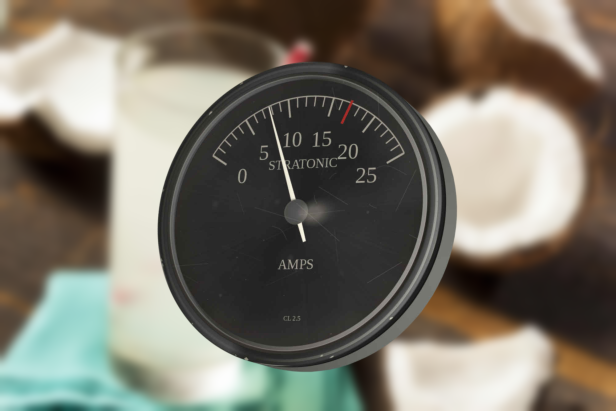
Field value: 8 A
